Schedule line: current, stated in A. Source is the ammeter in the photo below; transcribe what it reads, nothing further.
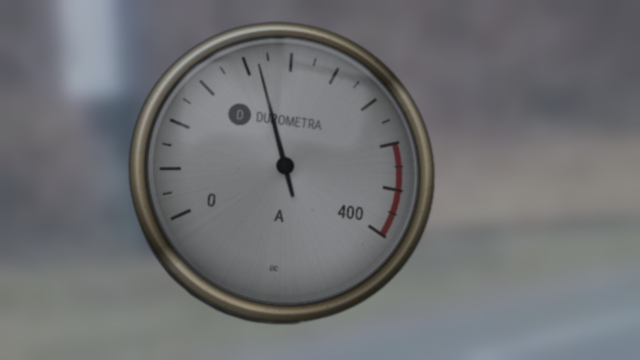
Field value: 170 A
